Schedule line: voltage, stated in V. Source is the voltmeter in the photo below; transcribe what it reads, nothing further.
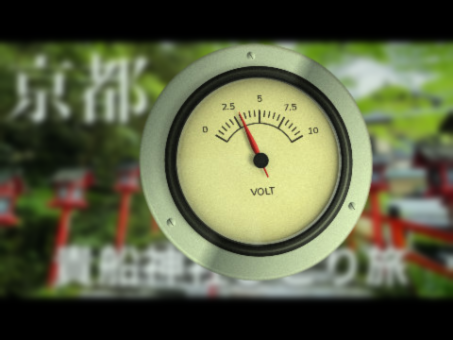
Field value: 3 V
